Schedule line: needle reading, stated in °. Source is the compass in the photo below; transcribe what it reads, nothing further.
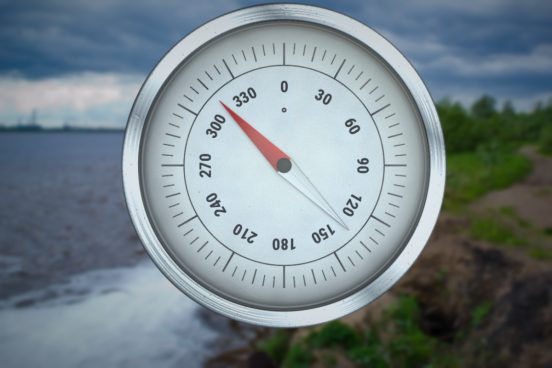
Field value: 315 °
